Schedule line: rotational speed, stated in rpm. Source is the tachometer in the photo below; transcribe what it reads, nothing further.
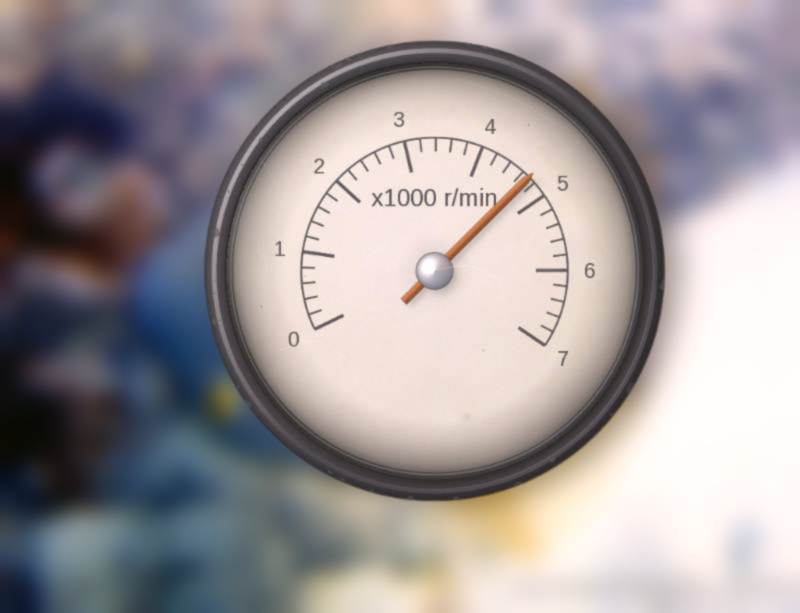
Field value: 4700 rpm
